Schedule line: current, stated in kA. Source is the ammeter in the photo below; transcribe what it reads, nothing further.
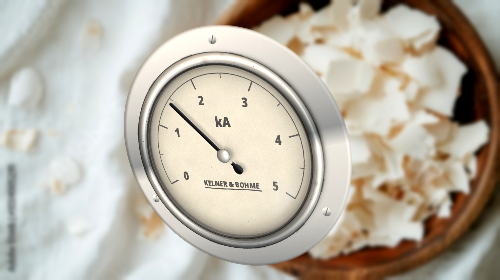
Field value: 1.5 kA
